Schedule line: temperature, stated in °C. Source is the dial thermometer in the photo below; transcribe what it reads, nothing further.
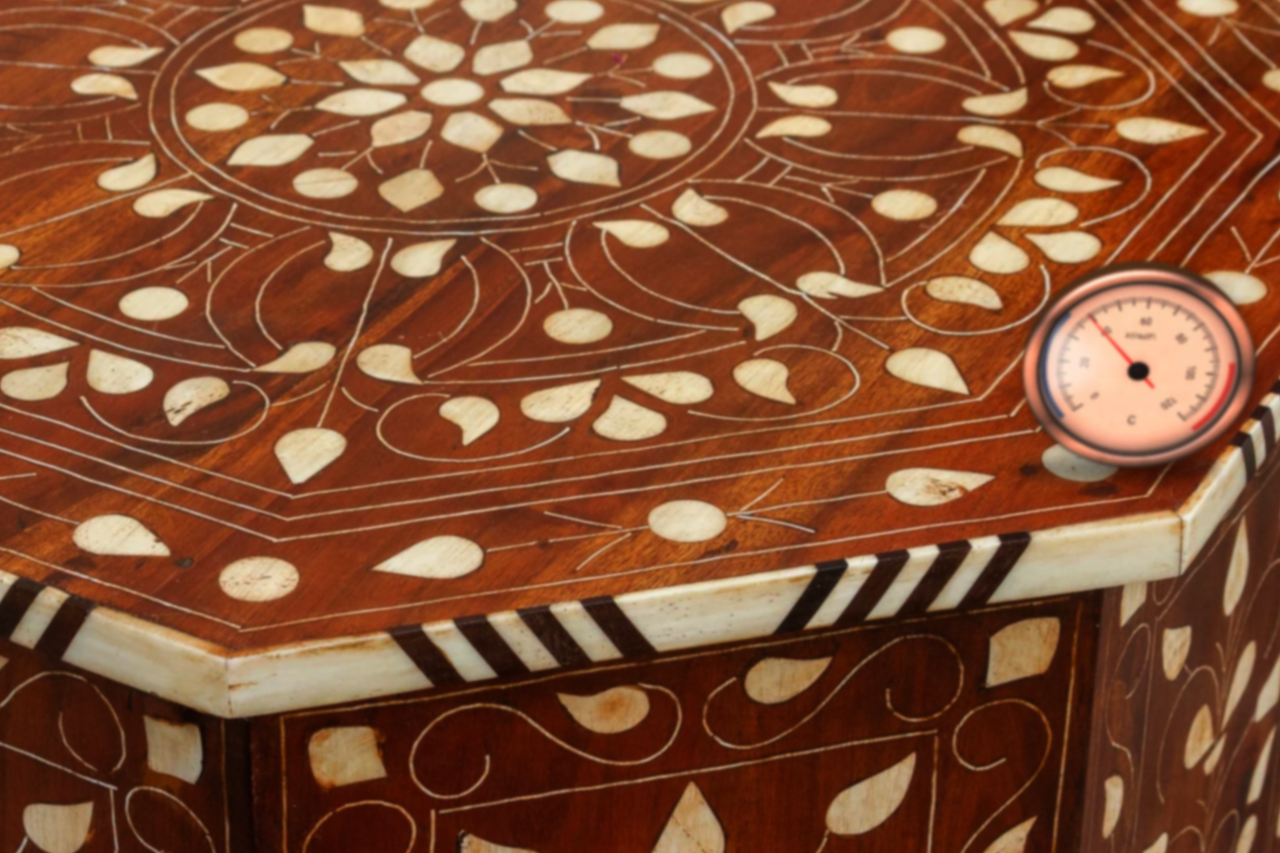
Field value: 40 °C
